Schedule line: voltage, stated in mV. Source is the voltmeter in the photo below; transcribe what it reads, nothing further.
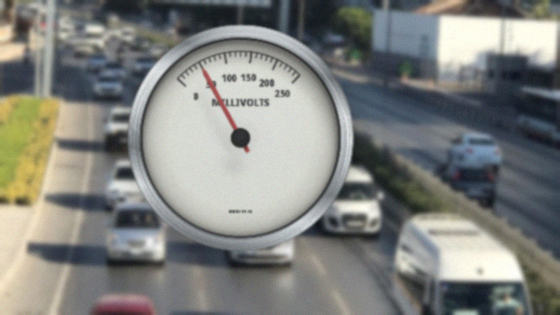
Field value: 50 mV
